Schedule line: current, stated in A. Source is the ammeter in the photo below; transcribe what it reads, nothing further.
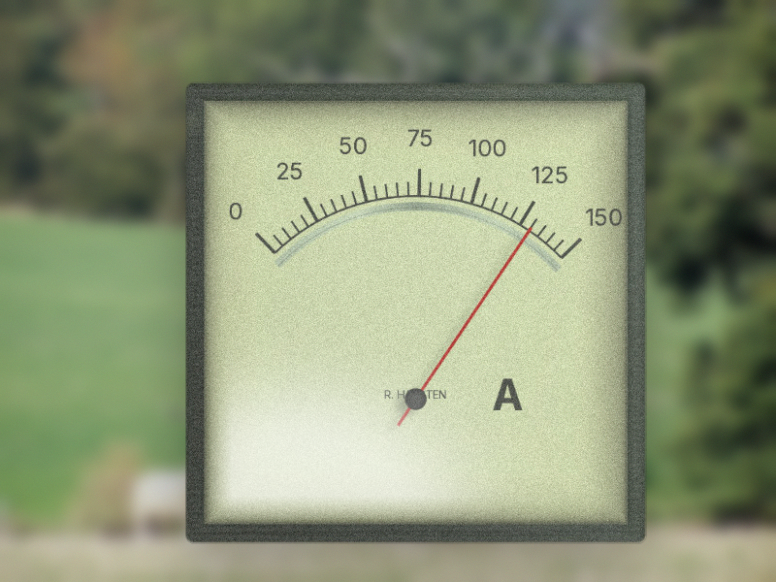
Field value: 130 A
